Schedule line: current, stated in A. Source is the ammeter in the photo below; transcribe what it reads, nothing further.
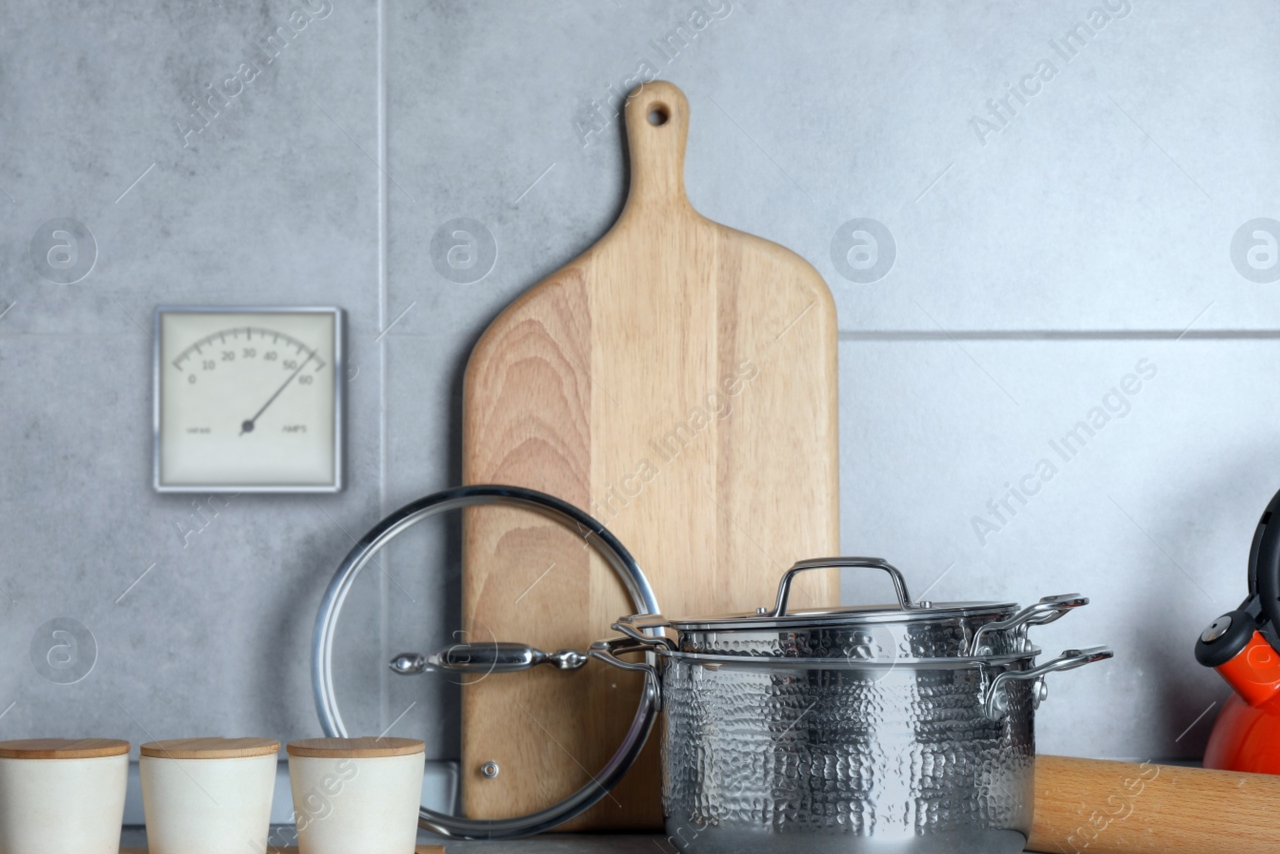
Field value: 55 A
